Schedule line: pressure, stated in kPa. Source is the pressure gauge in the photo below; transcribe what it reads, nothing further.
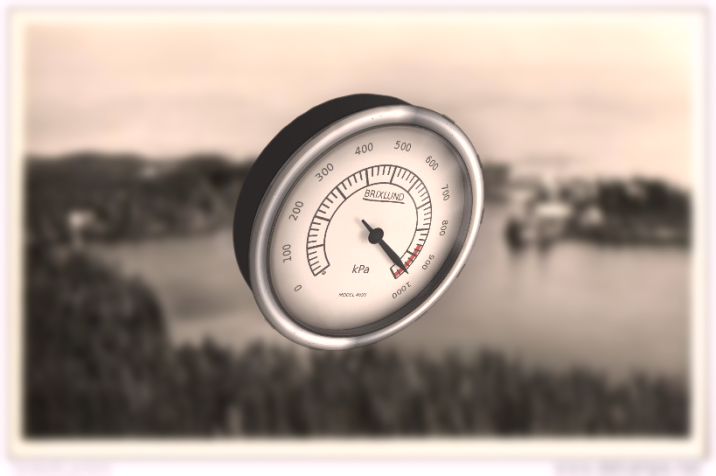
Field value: 960 kPa
